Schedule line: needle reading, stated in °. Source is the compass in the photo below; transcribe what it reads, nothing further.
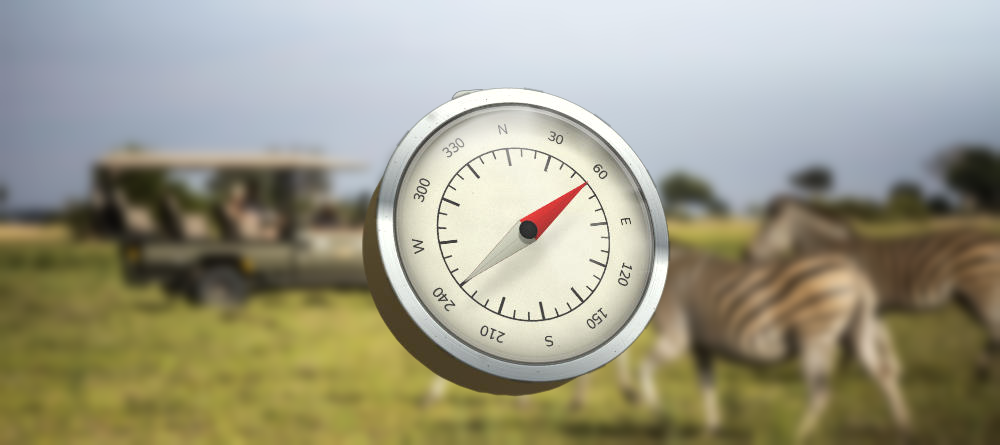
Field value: 60 °
